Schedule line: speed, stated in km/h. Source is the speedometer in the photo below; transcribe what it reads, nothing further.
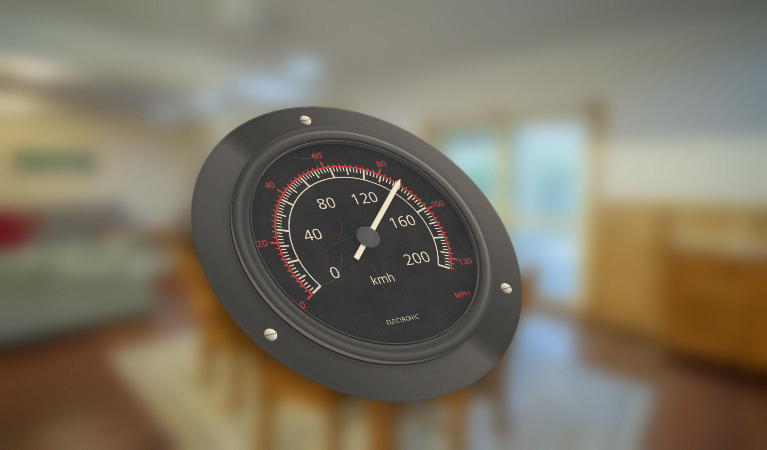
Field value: 140 km/h
